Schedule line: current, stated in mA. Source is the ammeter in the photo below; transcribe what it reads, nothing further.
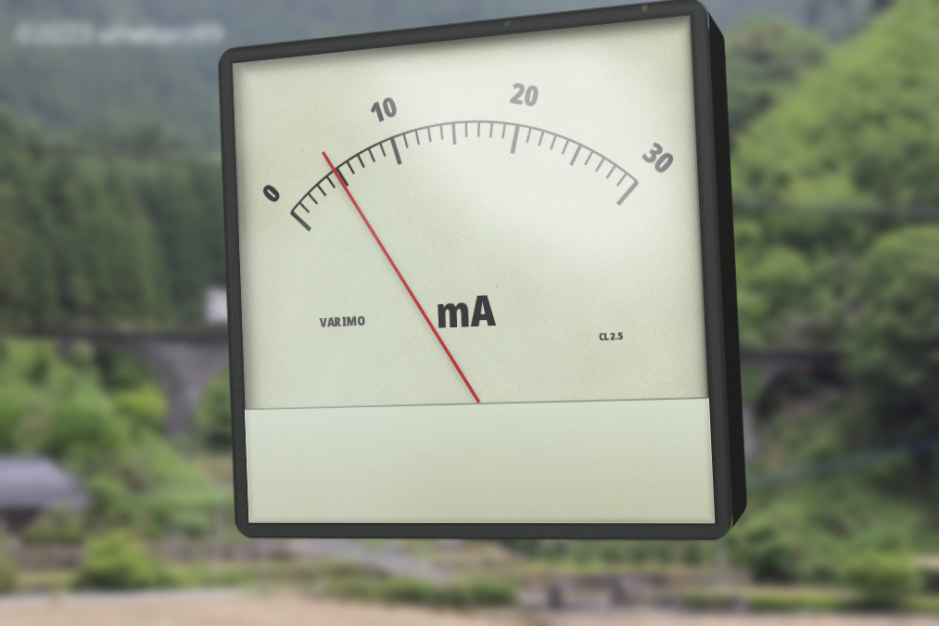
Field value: 5 mA
